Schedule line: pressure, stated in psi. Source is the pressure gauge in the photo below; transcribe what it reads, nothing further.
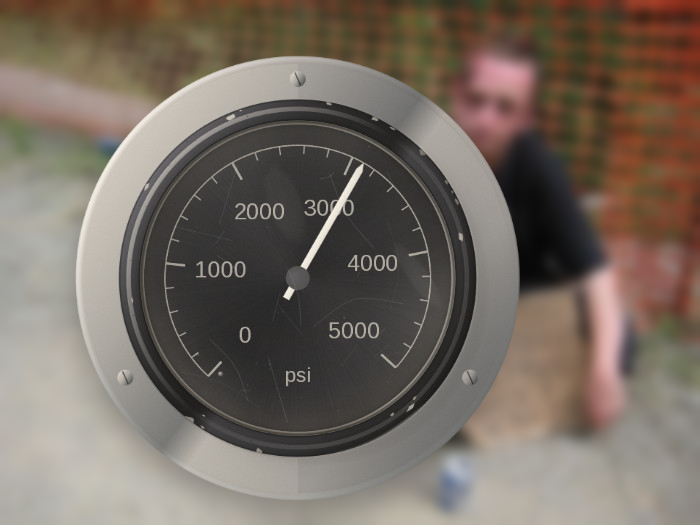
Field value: 3100 psi
